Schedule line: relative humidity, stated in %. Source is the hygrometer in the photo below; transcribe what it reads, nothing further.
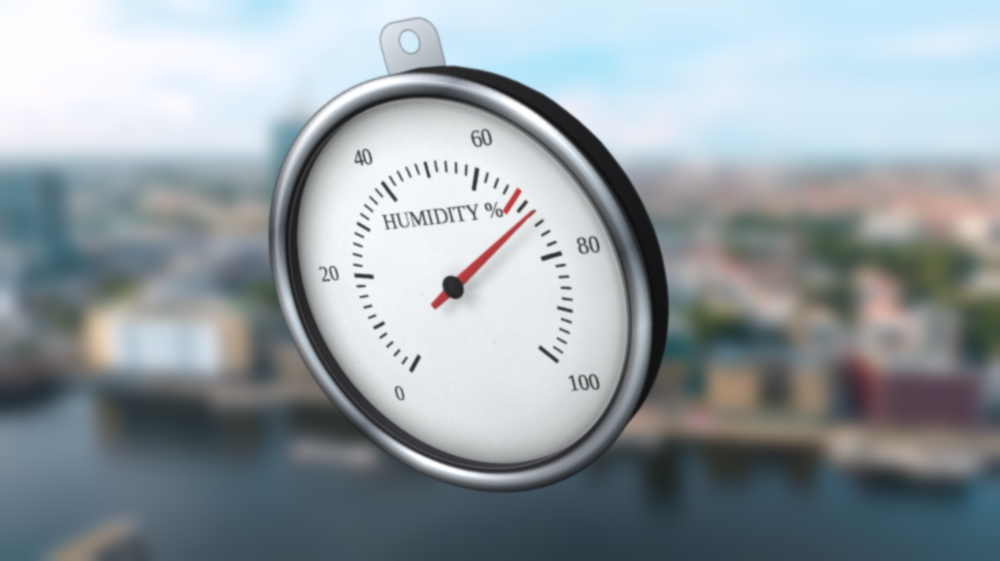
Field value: 72 %
